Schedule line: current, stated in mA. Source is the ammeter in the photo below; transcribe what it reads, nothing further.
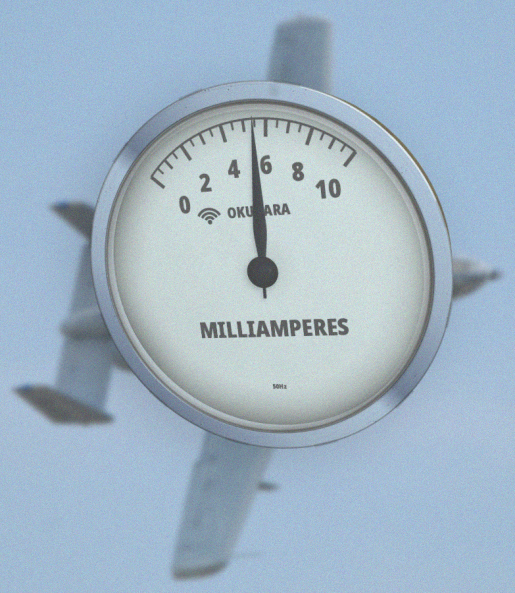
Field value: 5.5 mA
